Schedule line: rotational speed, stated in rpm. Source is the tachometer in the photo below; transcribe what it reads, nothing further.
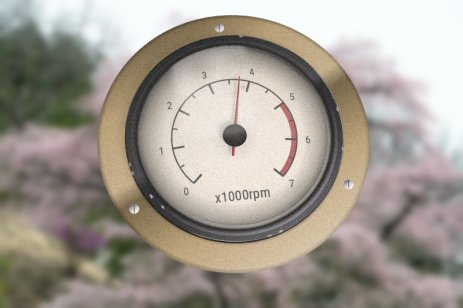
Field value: 3750 rpm
